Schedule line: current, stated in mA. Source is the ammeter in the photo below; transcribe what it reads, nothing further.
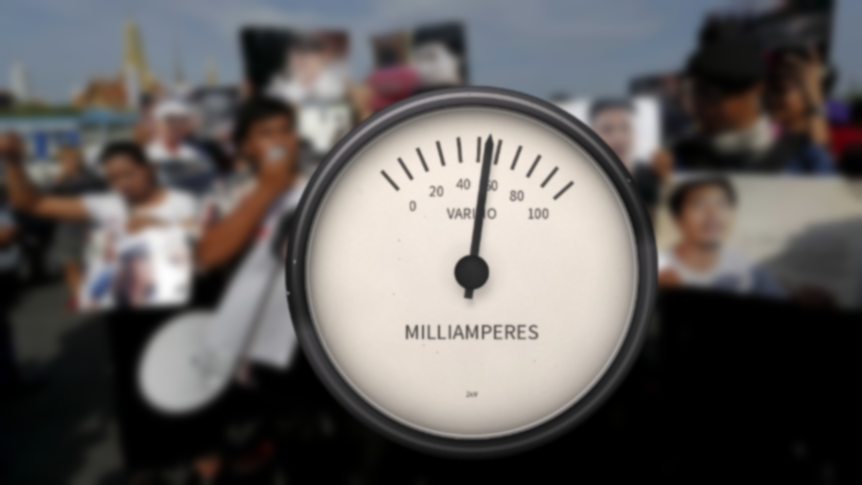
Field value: 55 mA
